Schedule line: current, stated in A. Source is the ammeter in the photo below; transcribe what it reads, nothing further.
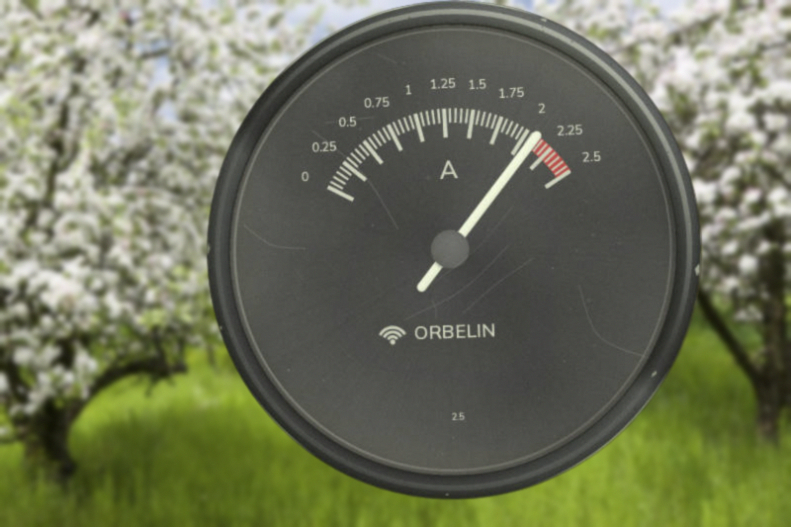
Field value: 2.1 A
